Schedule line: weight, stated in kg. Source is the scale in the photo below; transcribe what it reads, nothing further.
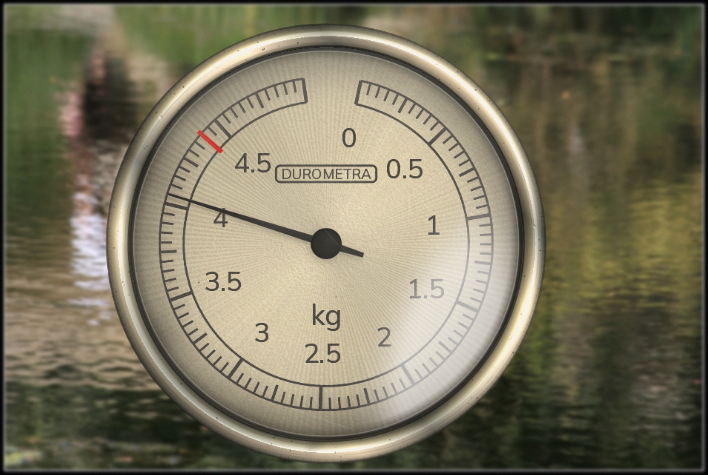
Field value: 4.05 kg
